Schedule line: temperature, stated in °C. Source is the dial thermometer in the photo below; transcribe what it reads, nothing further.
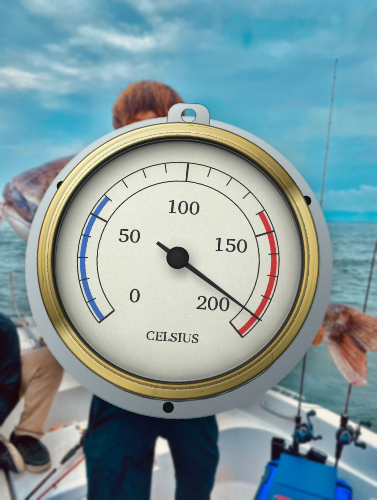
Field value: 190 °C
